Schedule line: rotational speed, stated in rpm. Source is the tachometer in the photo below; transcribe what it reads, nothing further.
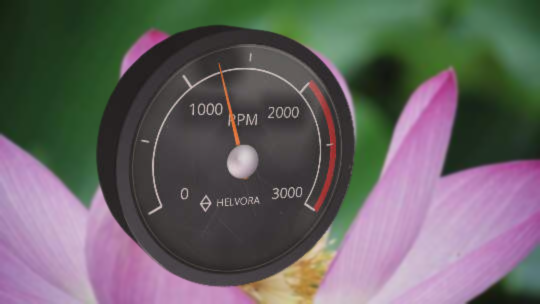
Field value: 1250 rpm
